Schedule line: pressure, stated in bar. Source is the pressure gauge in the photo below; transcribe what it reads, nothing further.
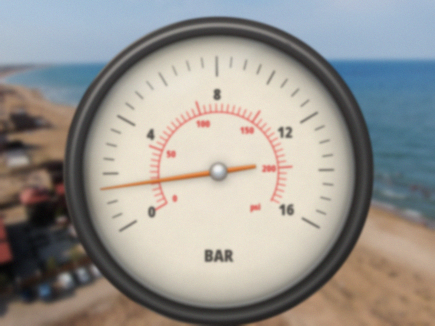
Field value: 1.5 bar
